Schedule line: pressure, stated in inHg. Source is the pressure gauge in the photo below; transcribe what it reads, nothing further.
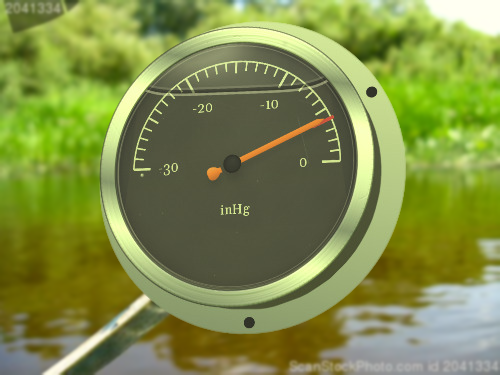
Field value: -4 inHg
